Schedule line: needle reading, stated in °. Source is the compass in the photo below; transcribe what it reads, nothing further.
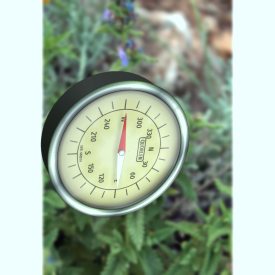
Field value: 270 °
